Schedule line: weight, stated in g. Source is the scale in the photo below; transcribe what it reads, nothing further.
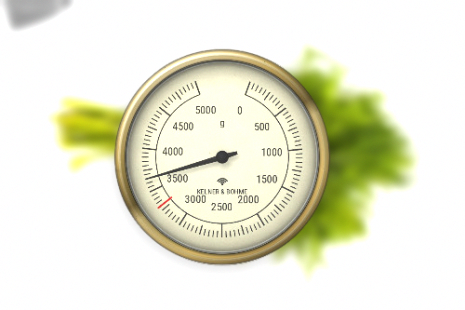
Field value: 3650 g
